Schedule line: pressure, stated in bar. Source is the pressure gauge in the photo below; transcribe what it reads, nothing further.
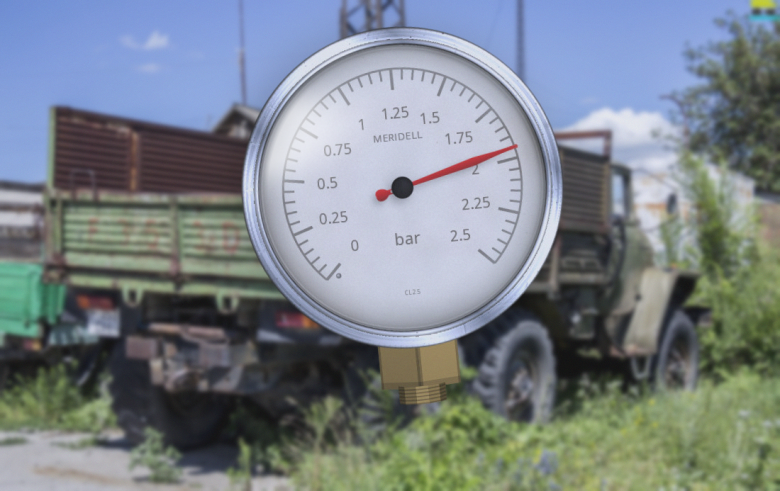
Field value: 1.95 bar
